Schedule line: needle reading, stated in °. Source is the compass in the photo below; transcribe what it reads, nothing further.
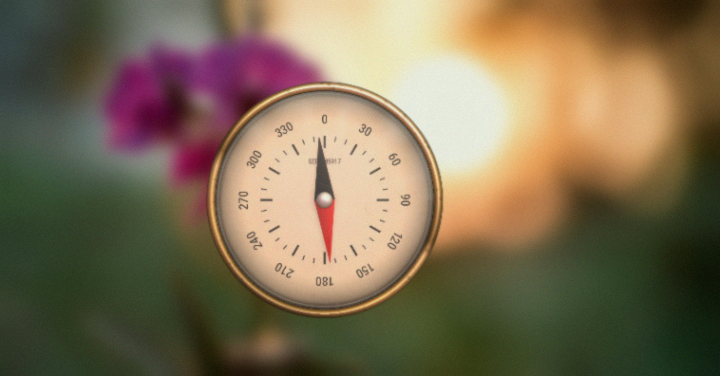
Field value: 175 °
